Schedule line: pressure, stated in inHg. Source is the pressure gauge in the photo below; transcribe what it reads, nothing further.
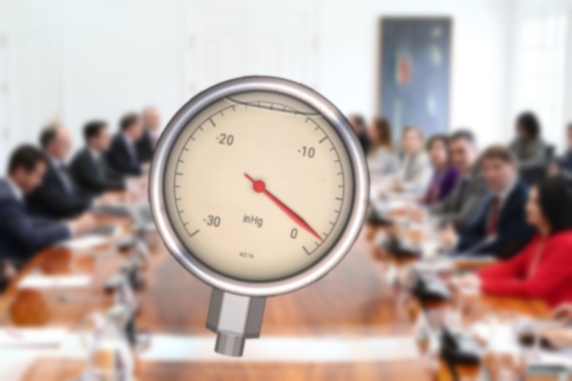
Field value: -1.5 inHg
